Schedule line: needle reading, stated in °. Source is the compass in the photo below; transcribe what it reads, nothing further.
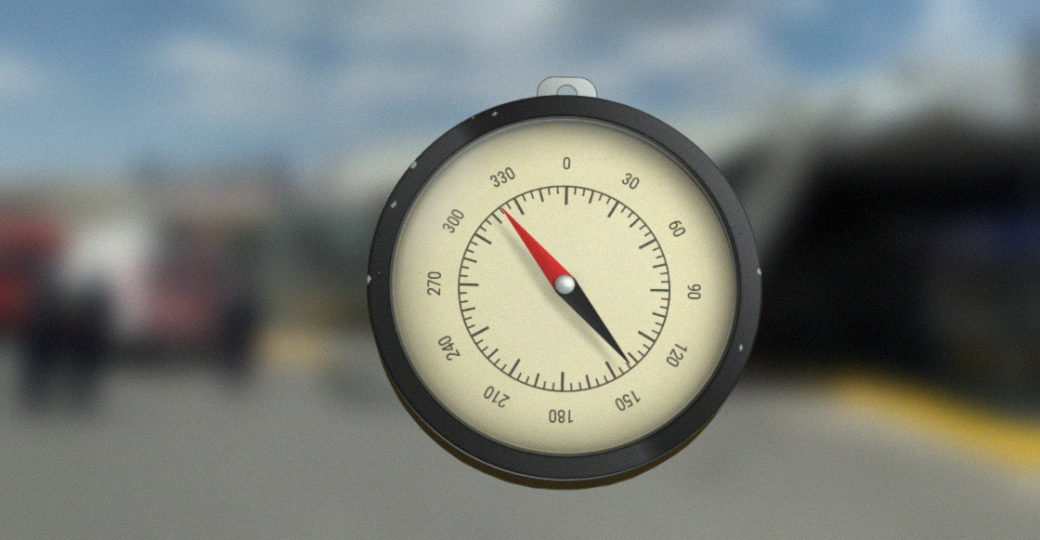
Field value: 320 °
